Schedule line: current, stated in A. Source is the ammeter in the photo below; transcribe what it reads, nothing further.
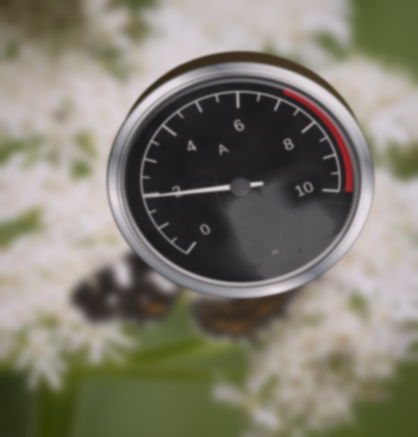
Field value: 2 A
